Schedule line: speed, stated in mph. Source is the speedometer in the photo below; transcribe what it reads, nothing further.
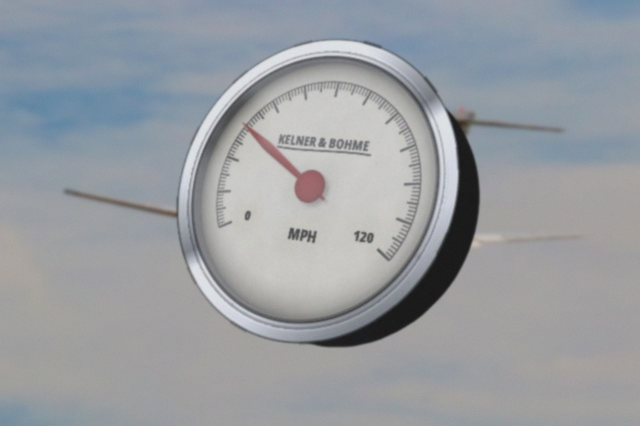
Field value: 30 mph
